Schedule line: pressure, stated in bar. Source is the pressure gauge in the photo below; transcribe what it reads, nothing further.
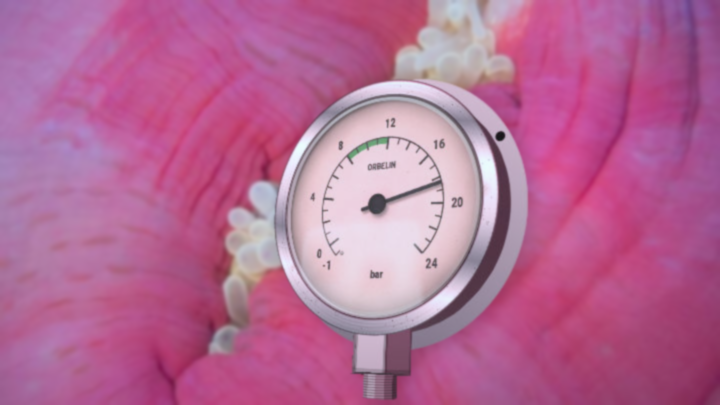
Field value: 18.5 bar
